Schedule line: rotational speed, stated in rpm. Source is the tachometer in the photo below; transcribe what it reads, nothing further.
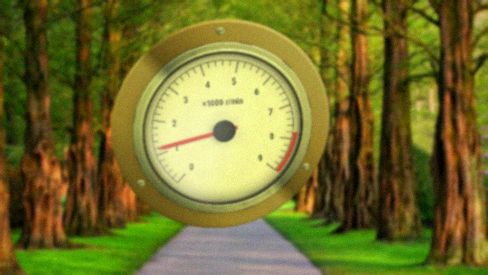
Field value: 1200 rpm
